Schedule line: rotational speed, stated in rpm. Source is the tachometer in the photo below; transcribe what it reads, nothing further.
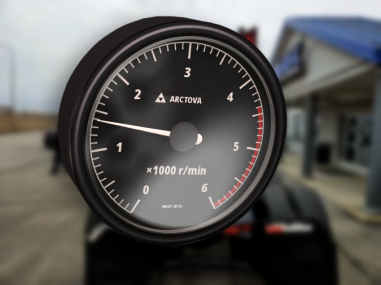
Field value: 1400 rpm
